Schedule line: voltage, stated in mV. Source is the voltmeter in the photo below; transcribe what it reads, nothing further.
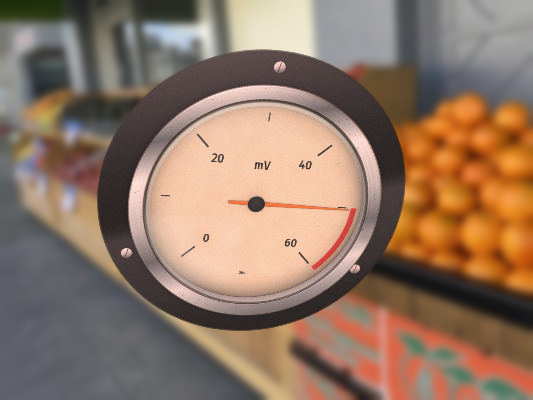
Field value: 50 mV
